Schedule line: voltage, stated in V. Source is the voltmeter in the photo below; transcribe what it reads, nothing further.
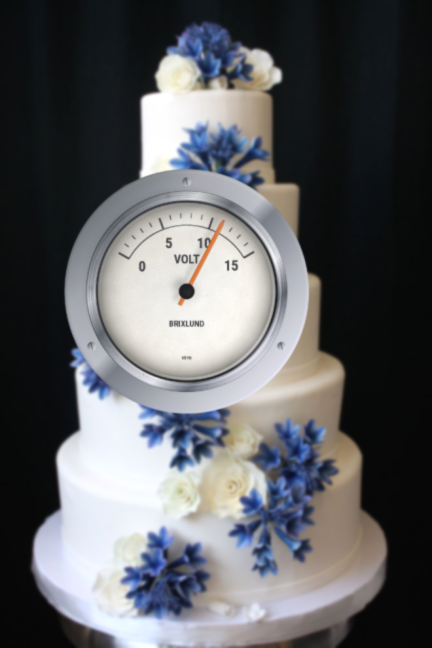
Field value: 11 V
